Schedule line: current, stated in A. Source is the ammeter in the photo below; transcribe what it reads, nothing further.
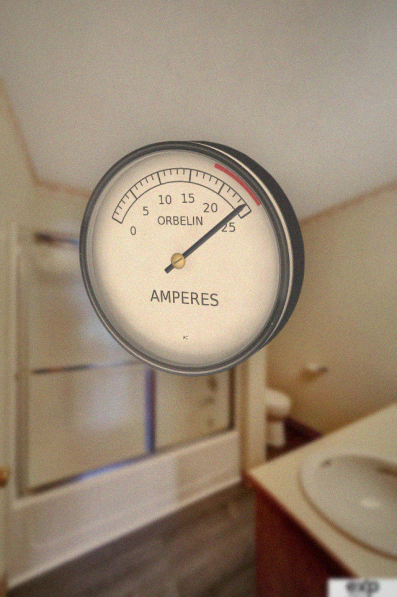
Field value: 24 A
